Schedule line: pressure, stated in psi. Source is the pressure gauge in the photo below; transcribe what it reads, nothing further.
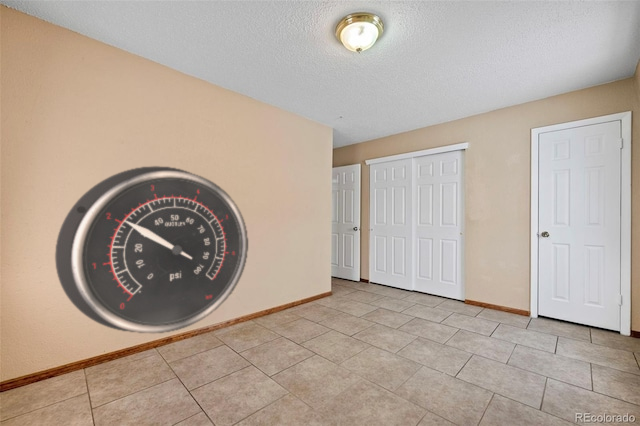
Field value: 30 psi
